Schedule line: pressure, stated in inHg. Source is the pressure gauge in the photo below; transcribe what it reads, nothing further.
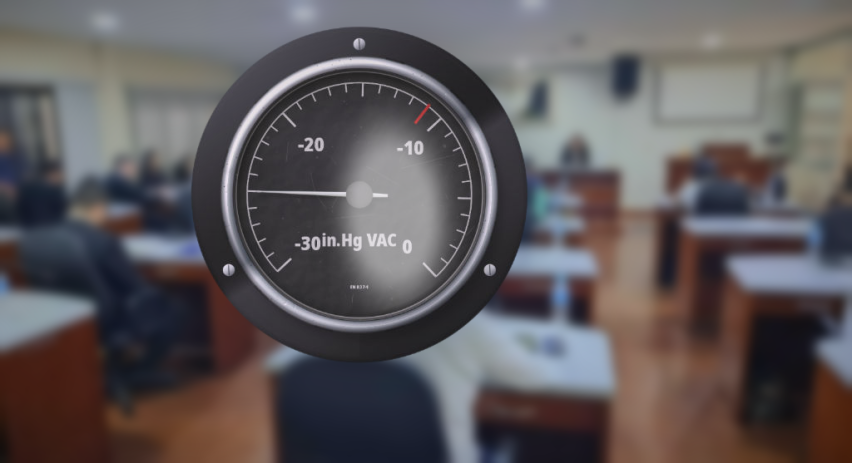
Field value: -25 inHg
